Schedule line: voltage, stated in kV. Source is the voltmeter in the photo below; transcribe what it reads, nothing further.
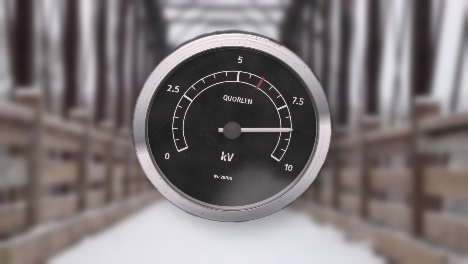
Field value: 8.5 kV
